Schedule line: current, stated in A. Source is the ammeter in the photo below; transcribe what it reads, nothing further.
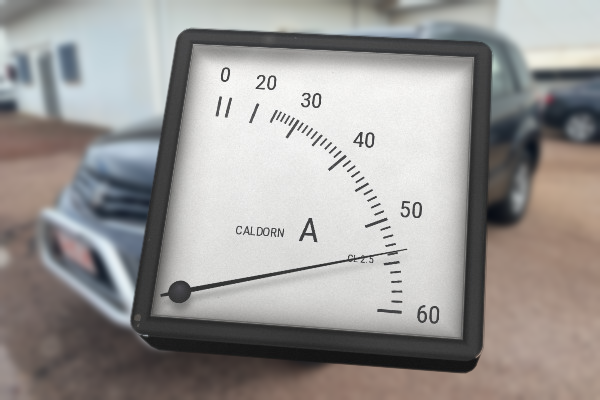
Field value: 54 A
